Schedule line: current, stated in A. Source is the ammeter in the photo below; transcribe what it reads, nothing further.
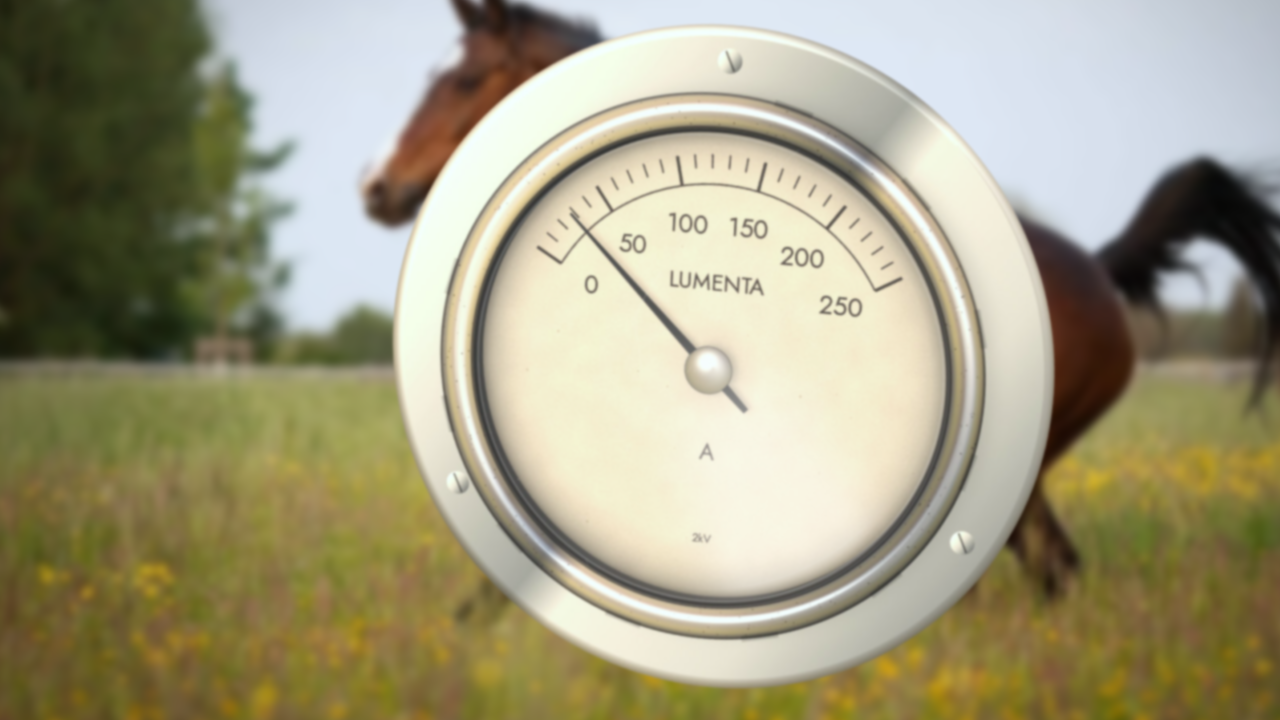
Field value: 30 A
